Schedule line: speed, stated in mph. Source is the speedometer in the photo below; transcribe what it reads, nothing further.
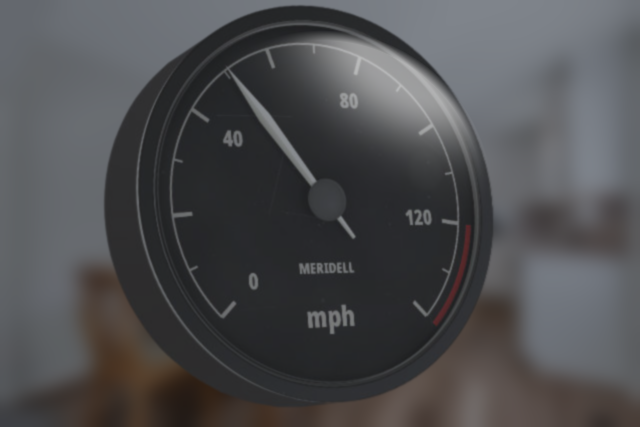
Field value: 50 mph
